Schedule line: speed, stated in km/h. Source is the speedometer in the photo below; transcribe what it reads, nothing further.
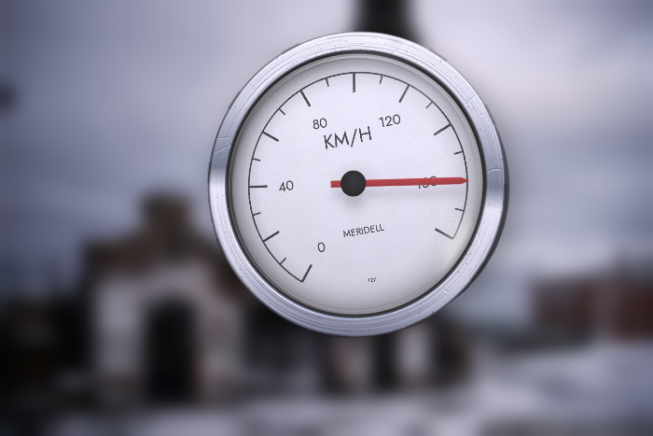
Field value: 160 km/h
